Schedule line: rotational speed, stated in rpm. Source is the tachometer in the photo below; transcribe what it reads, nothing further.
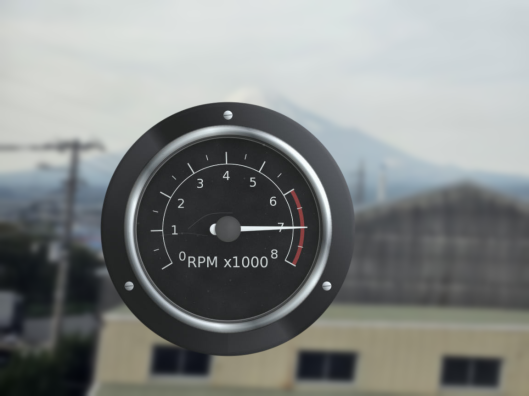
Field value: 7000 rpm
